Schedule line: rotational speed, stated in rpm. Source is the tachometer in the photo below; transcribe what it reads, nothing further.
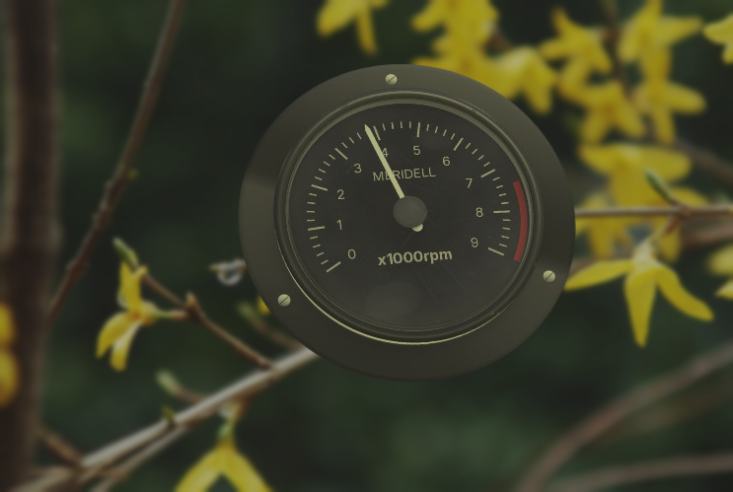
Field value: 3800 rpm
